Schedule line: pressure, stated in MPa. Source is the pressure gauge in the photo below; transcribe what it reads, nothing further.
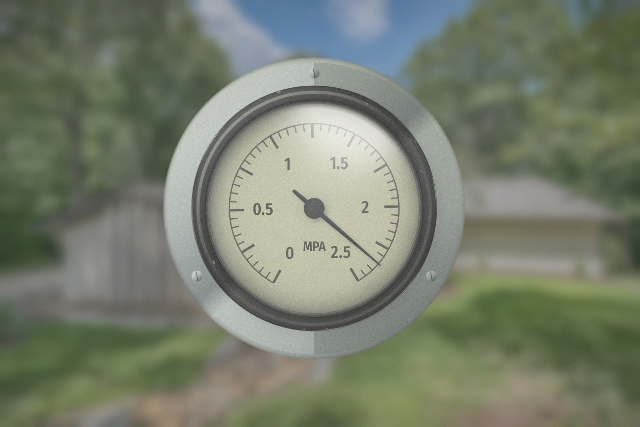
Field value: 2.35 MPa
